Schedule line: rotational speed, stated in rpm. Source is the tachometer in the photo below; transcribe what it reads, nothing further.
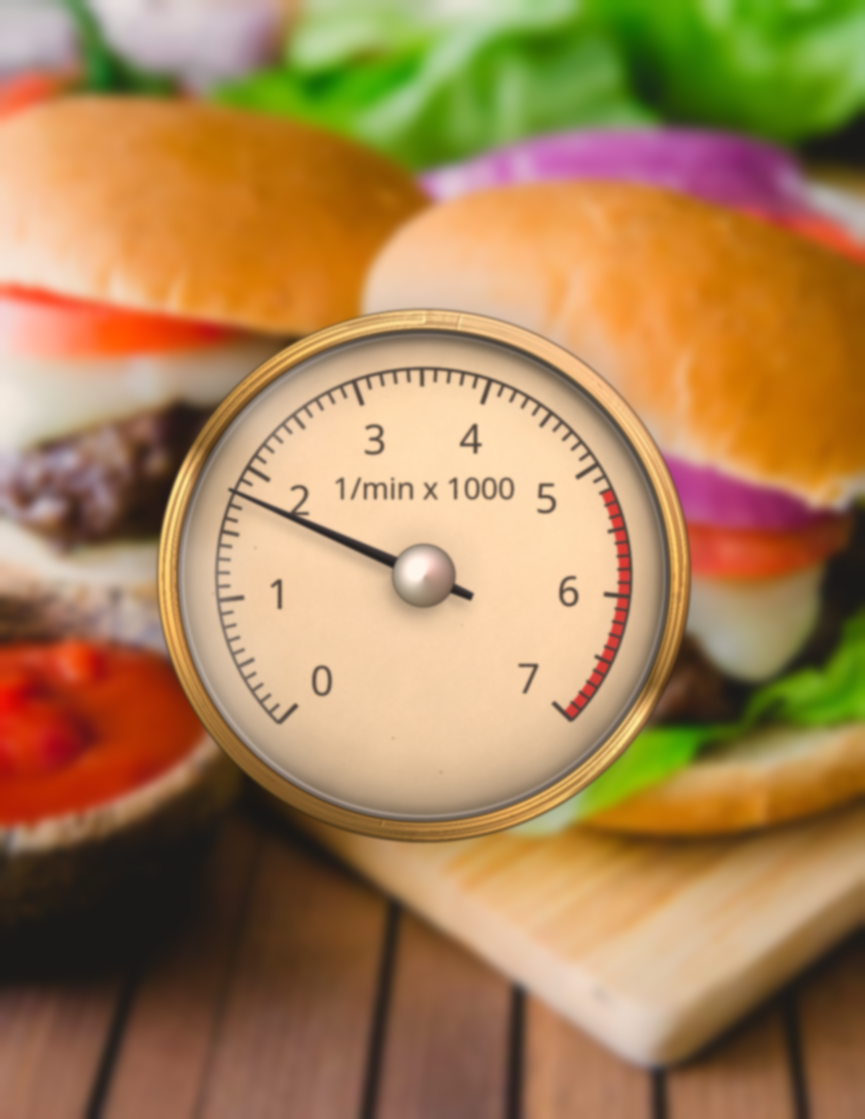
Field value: 1800 rpm
